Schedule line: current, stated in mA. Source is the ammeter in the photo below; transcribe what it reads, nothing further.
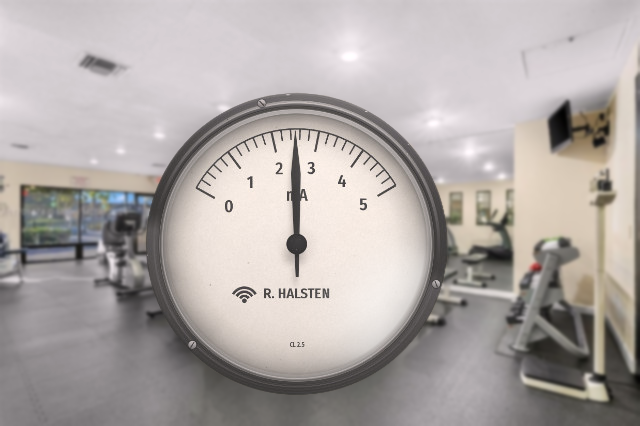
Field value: 2.5 mA
